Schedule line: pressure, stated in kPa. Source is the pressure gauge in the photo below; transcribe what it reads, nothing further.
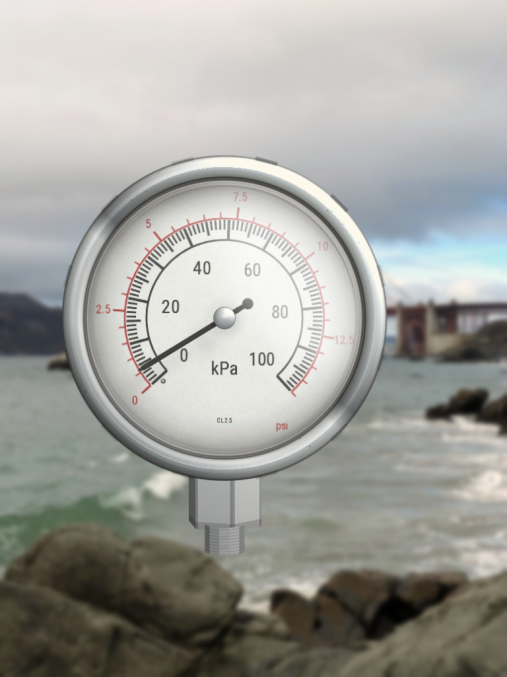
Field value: 4 kPa
